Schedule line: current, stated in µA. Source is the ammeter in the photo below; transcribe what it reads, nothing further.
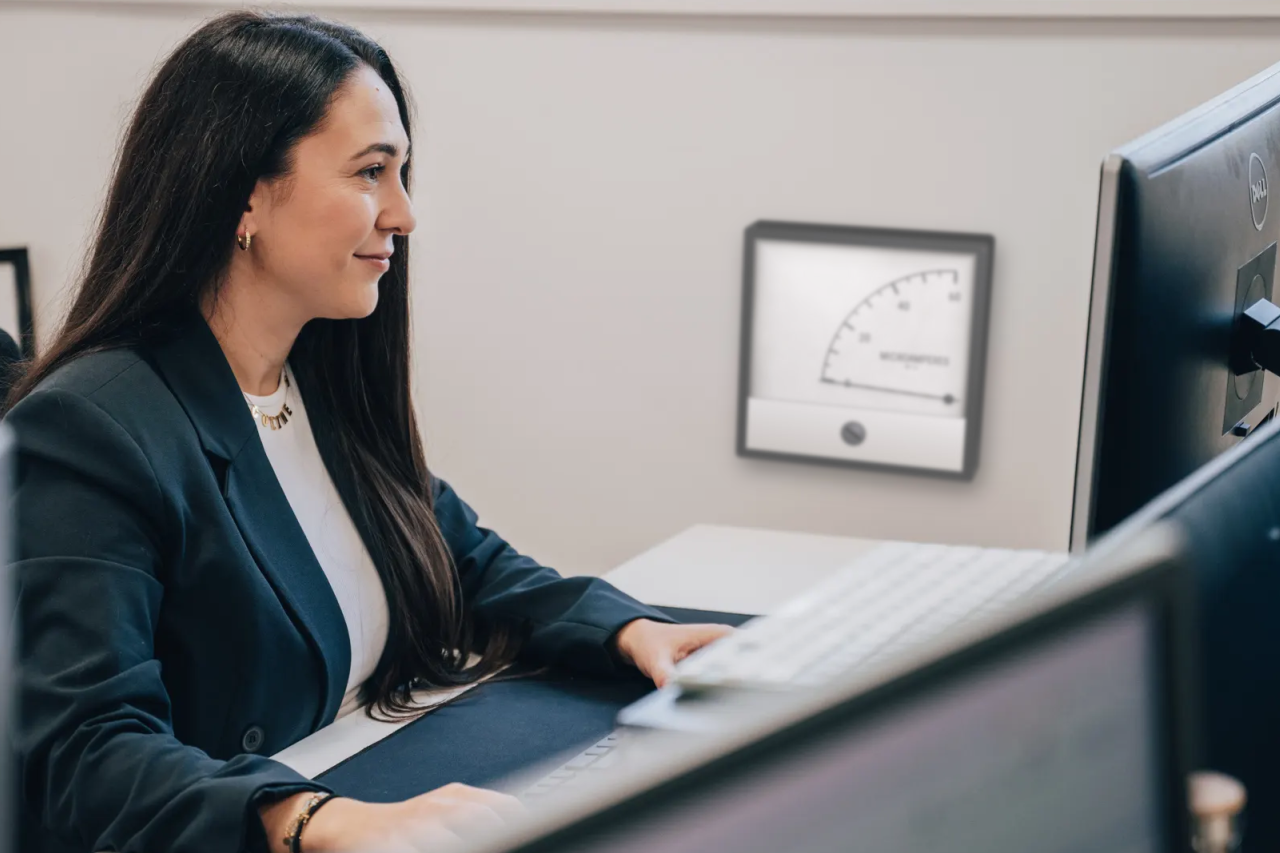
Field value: 0 µA
